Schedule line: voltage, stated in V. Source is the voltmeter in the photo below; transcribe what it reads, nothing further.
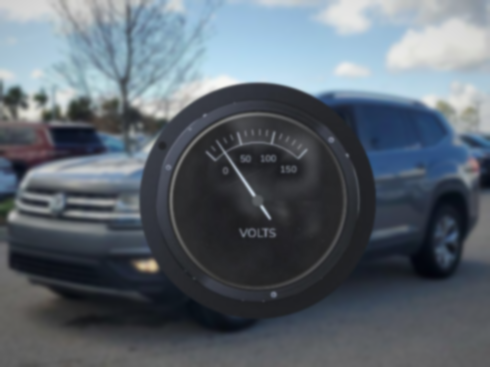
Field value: 20 V
